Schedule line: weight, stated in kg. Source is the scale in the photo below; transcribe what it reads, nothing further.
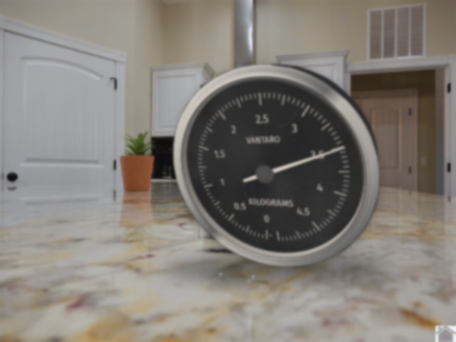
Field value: 3.5 kg
